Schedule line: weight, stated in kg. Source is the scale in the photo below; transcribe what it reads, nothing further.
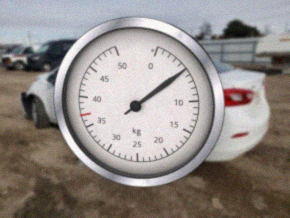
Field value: 5 kg
